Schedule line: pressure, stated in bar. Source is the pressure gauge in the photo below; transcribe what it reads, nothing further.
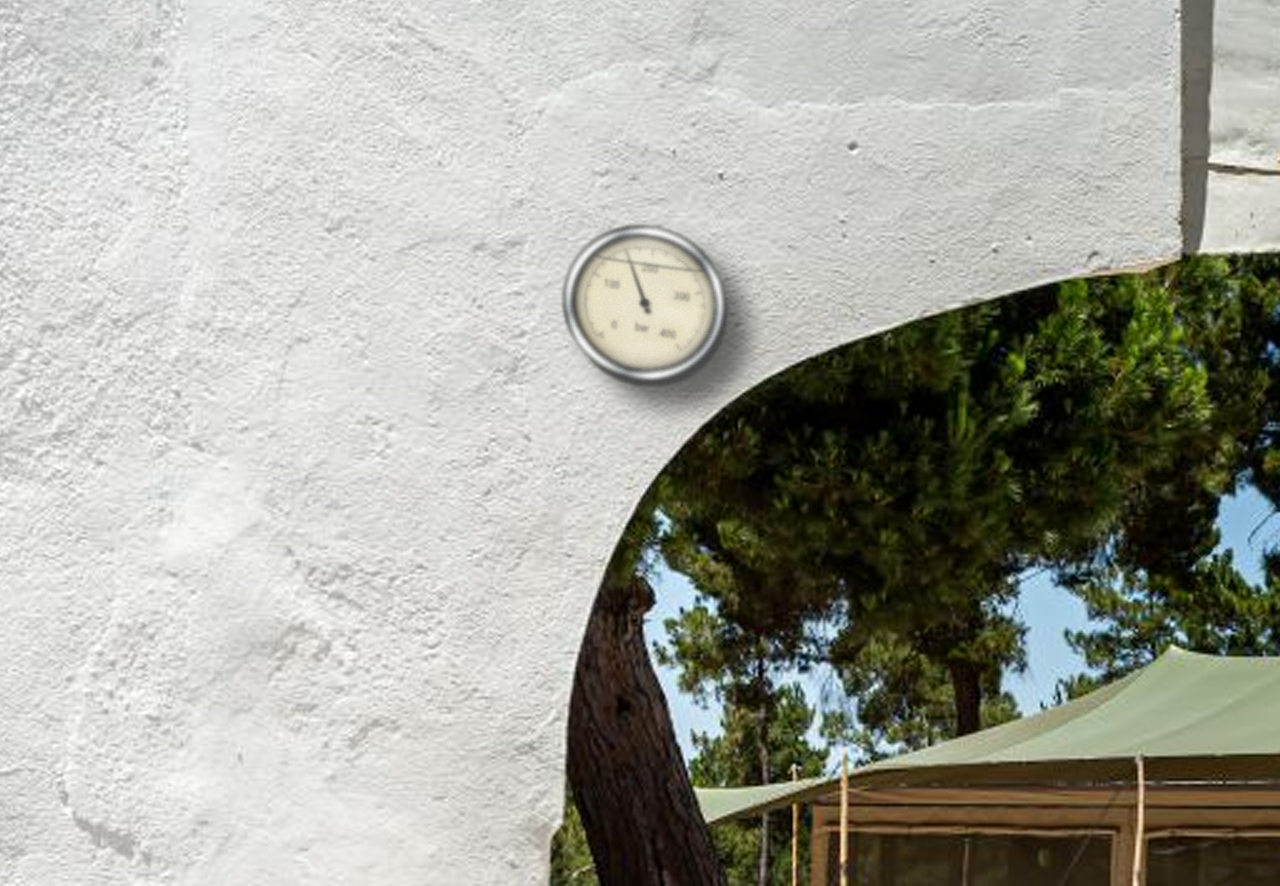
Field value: 160 bar
